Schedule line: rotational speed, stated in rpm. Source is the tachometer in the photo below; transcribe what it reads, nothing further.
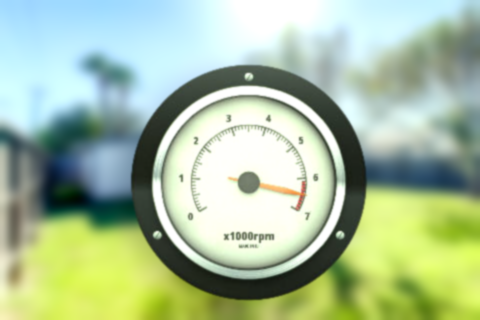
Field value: 6500 rpm
